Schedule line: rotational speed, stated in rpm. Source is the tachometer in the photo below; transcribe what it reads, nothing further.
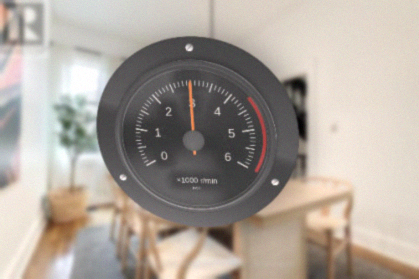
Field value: 3000 rpm
